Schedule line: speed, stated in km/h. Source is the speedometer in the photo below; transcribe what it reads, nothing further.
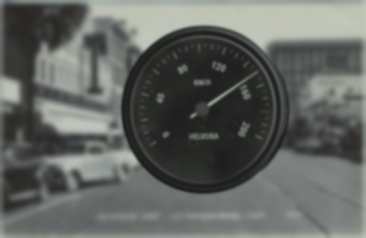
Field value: 150 km/h
